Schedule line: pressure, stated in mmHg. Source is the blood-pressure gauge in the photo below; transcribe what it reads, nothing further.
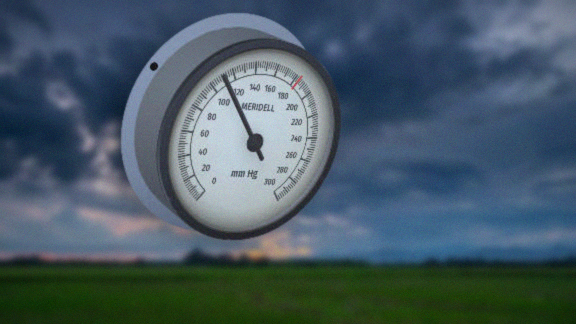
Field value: 110 mmHg
